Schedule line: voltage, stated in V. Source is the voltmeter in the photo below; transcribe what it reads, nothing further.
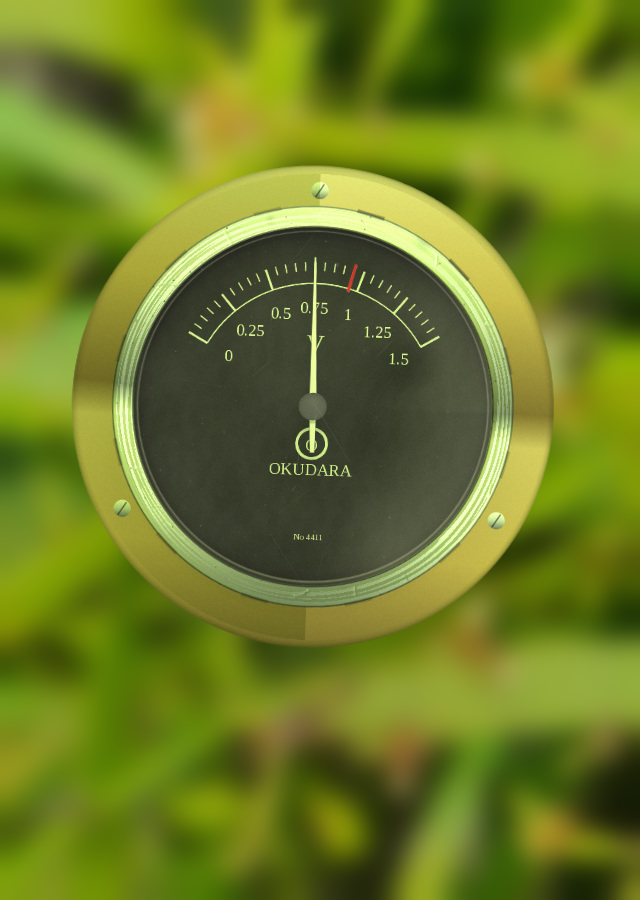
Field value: 0.75 V
